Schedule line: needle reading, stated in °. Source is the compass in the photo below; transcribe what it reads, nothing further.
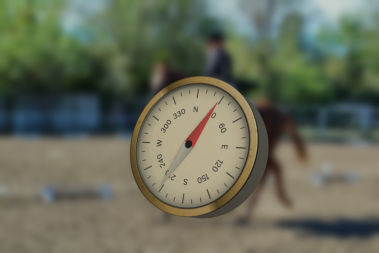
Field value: 30 °
